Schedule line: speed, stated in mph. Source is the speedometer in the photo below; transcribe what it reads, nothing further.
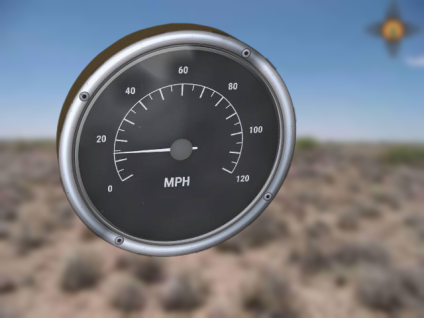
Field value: 15 mph
